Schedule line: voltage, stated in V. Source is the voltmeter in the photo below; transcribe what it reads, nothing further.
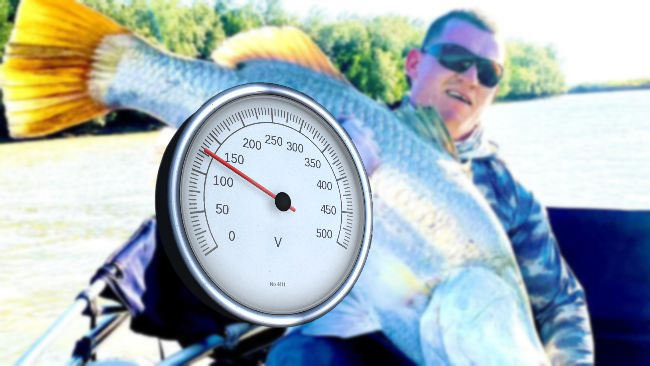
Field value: 125 V
